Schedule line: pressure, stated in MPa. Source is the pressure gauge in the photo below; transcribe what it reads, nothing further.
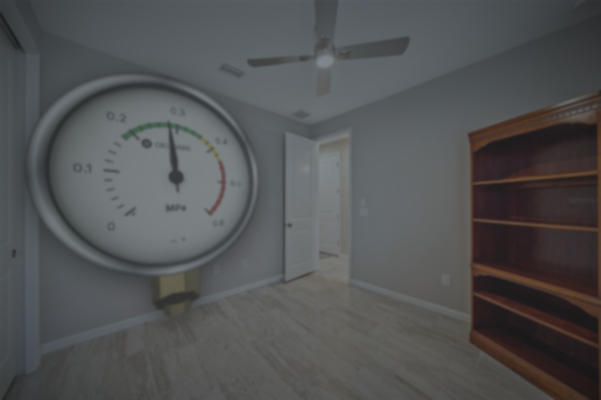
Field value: 0.28 MPa
